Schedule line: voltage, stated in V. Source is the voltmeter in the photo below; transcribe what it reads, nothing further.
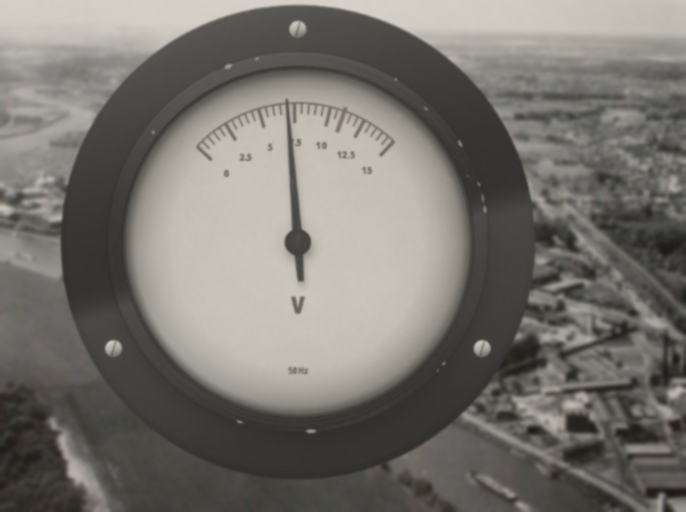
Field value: 7 V
